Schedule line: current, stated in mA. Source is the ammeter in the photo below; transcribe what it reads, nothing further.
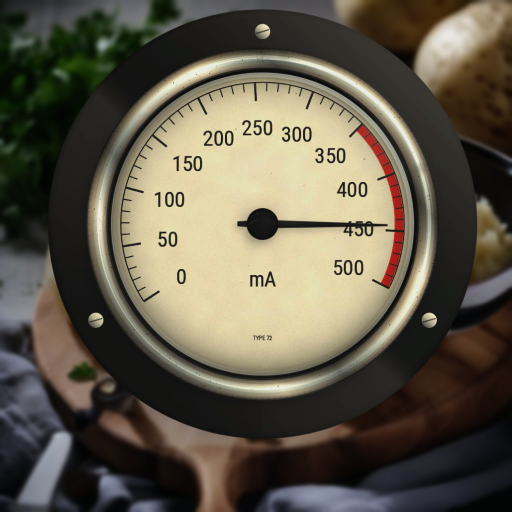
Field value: 445 mA
